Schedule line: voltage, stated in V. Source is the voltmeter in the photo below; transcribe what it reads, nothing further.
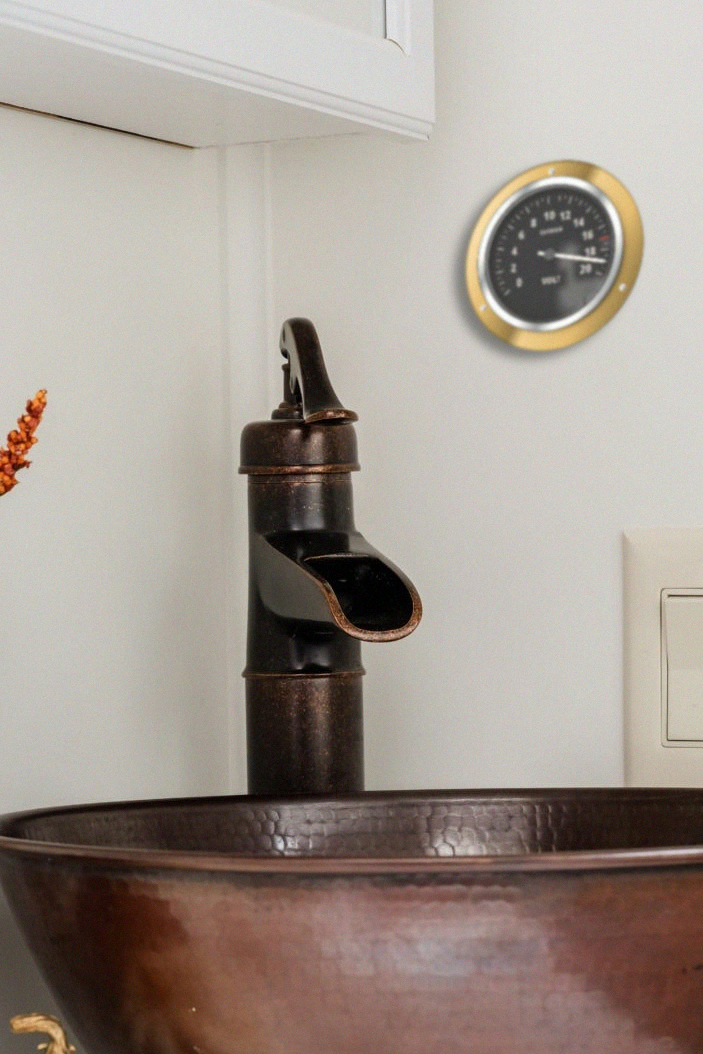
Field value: 19 V
